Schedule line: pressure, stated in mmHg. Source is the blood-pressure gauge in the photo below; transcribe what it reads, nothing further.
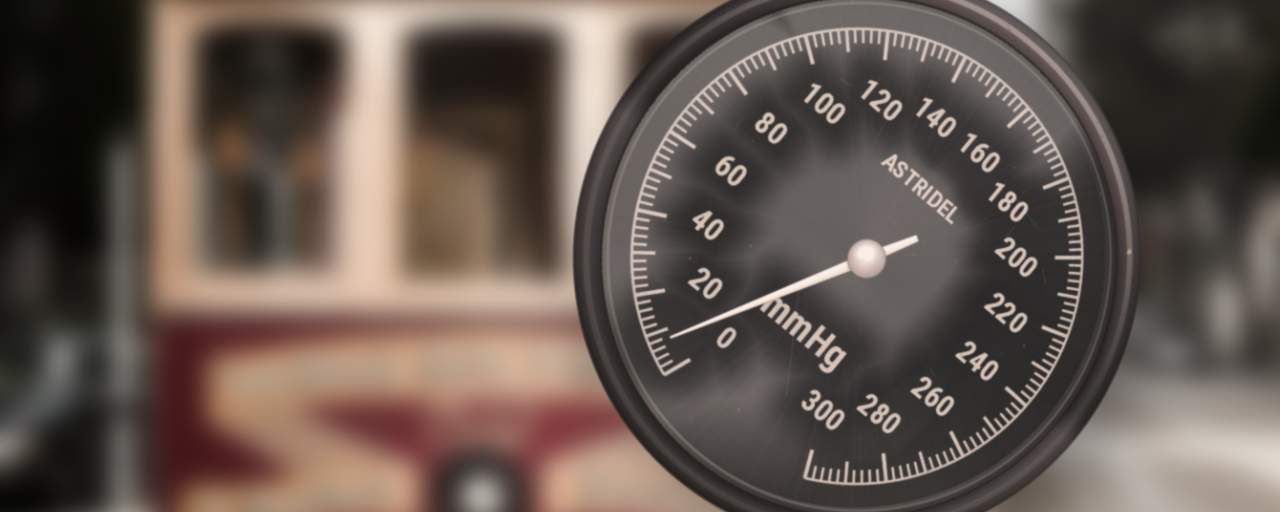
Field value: 8 mmHg
